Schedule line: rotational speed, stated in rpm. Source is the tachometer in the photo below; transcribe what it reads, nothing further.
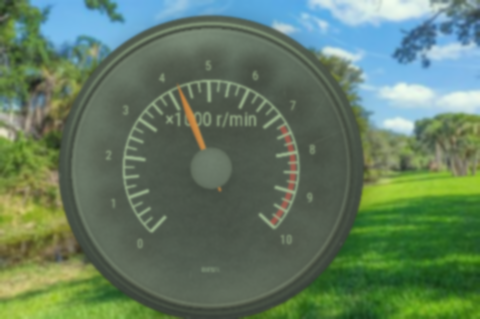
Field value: 4250 rpm
